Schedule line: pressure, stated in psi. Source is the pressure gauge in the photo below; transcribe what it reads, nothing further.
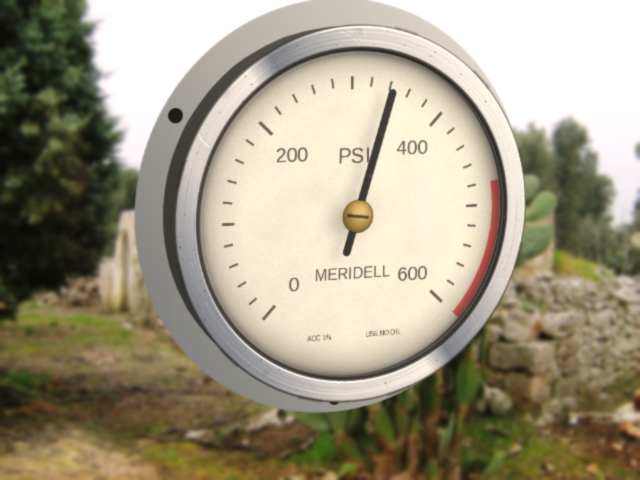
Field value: 340 psi
